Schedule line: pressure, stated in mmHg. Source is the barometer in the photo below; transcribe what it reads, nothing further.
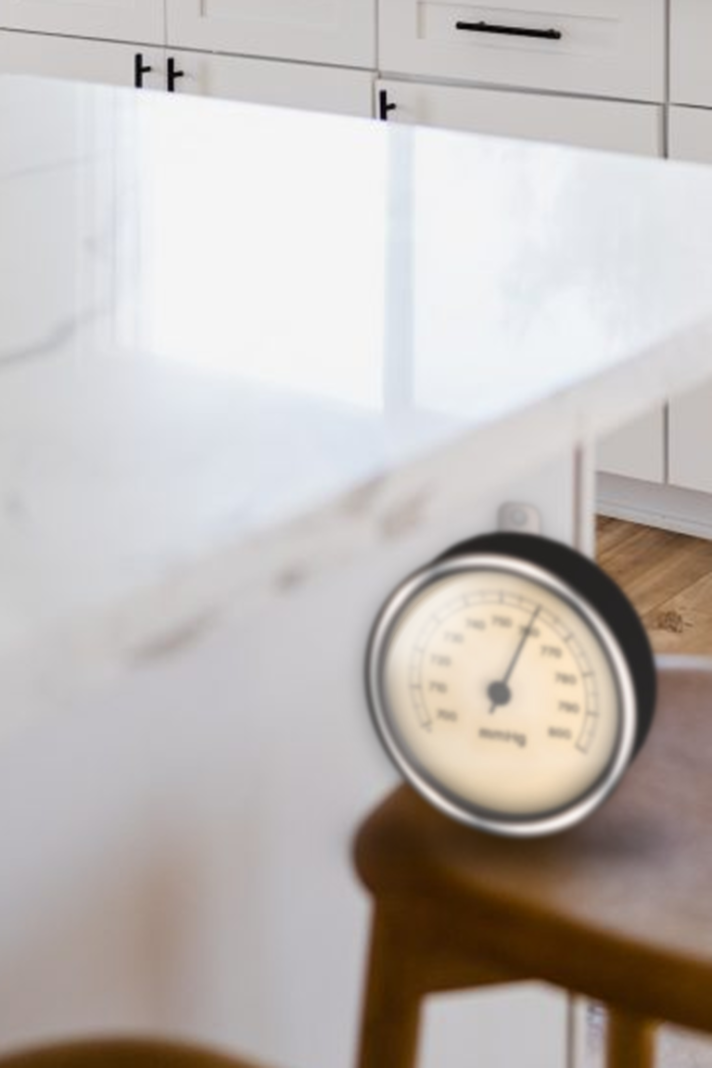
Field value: 760 mmHg
